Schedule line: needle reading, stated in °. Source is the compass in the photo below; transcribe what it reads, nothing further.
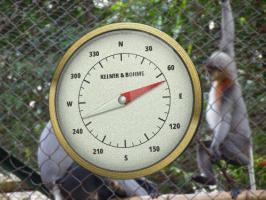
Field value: 70 °
